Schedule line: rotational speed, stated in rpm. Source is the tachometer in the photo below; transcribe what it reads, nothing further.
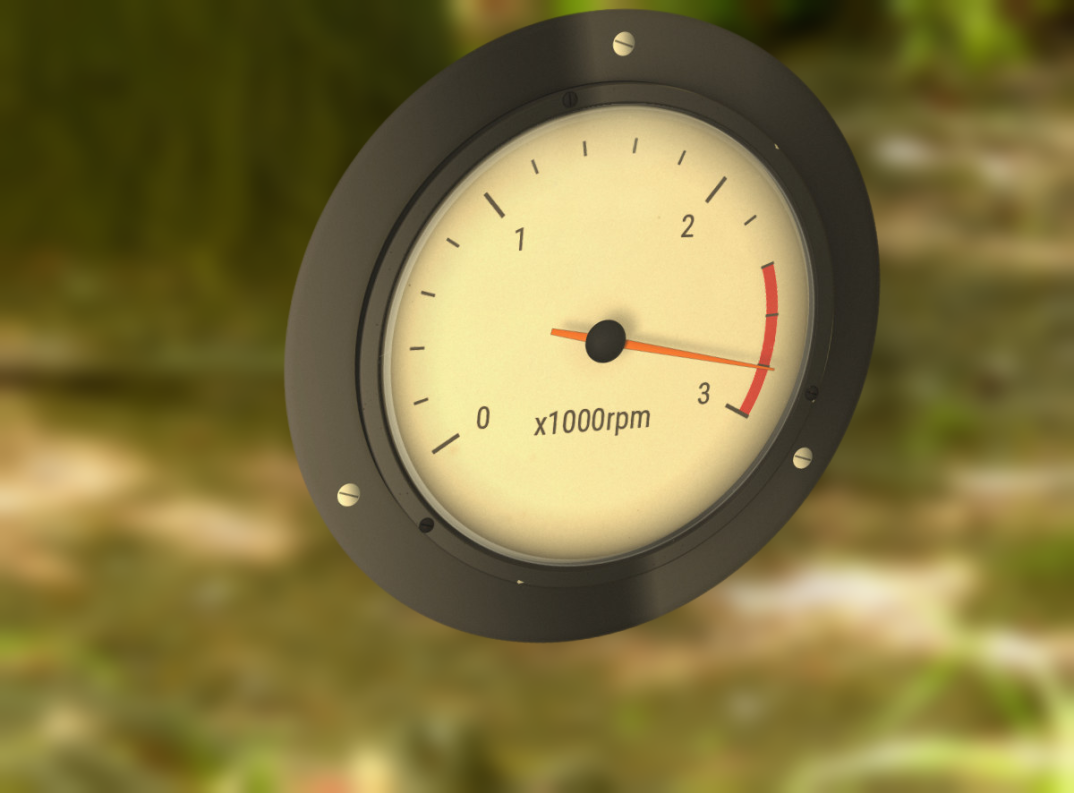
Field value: 2800 rpm
